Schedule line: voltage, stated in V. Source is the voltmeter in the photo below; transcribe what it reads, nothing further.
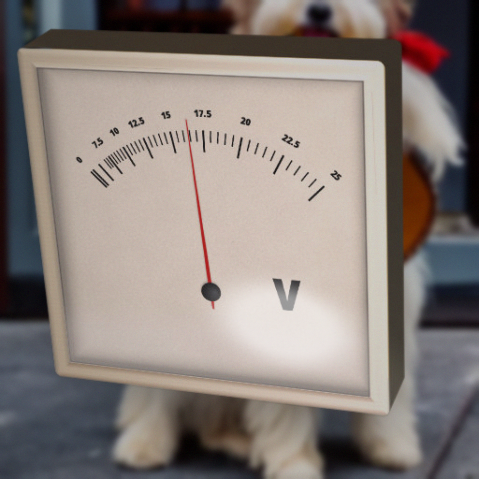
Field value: 16.5 V
